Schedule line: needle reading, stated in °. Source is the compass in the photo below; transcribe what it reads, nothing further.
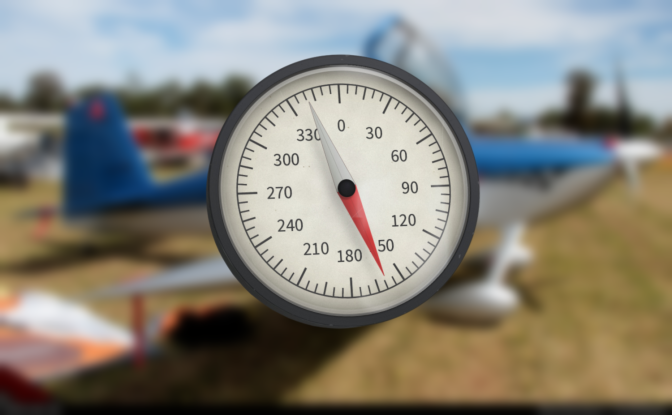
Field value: 160 °
